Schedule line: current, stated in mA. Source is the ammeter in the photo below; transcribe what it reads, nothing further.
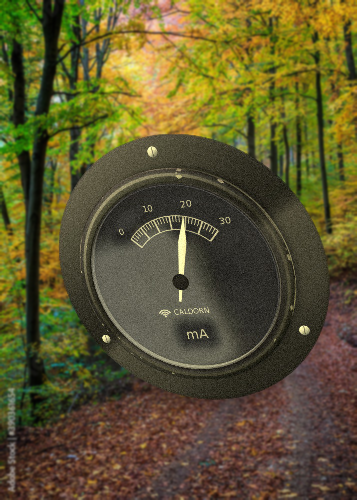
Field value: 20 mA
